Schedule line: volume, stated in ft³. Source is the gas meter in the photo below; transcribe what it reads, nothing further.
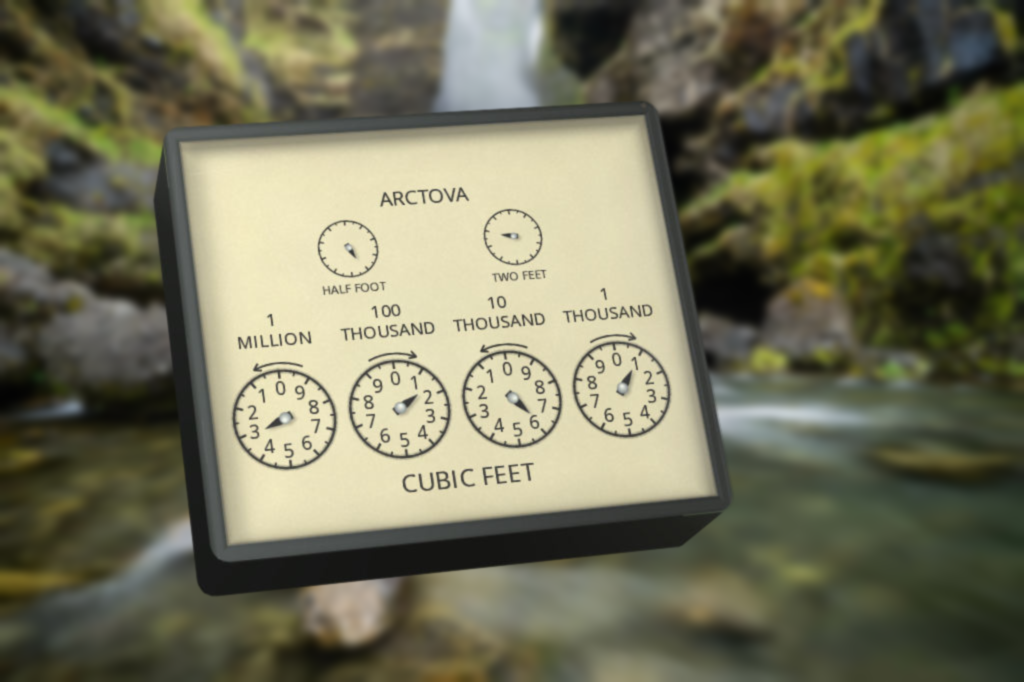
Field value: 316100 ft³
